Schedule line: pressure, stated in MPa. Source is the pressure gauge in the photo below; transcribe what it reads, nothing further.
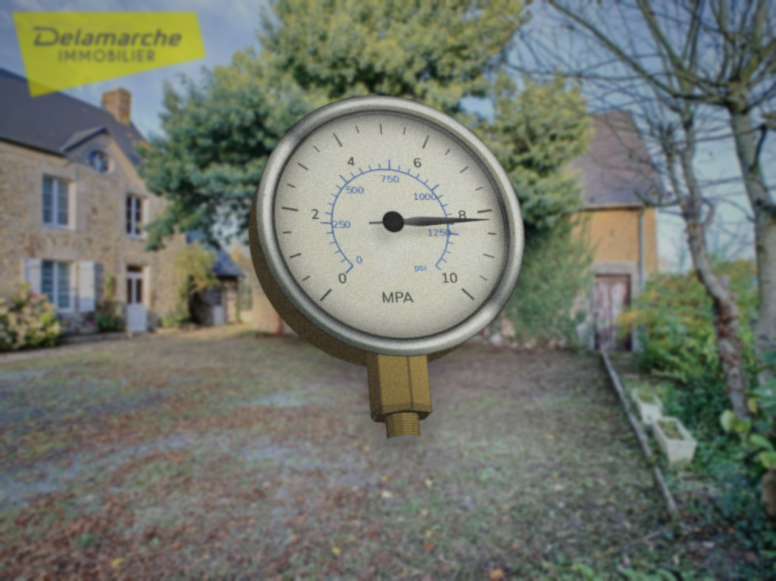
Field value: 8.25 MPa
